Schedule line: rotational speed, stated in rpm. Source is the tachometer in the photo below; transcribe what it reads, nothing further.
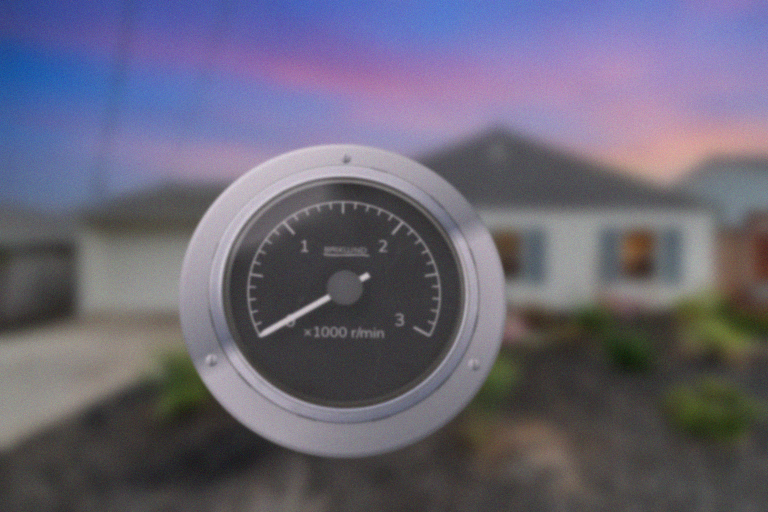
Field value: 0 rpm
